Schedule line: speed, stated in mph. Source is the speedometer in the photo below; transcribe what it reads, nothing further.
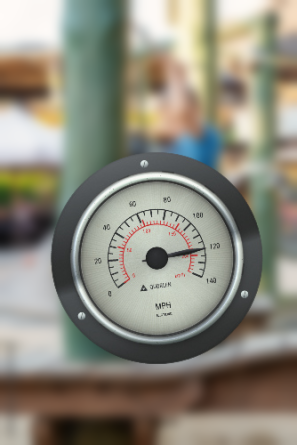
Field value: 120 mph
